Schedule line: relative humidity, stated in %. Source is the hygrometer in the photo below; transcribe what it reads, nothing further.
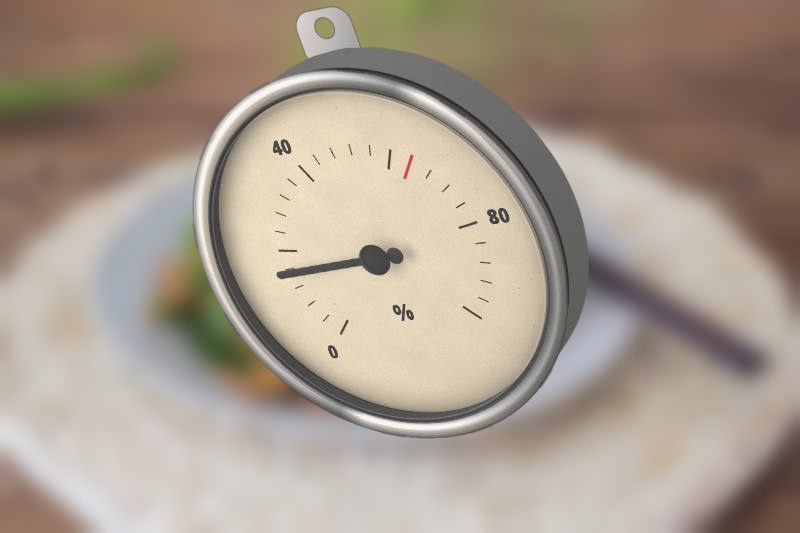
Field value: 16 %
